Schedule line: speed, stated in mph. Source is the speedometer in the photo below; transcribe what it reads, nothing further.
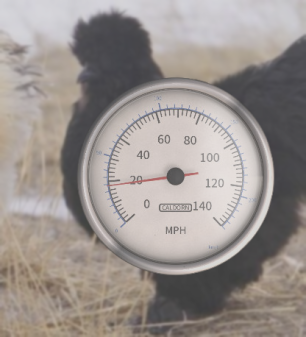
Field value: 18 mph
